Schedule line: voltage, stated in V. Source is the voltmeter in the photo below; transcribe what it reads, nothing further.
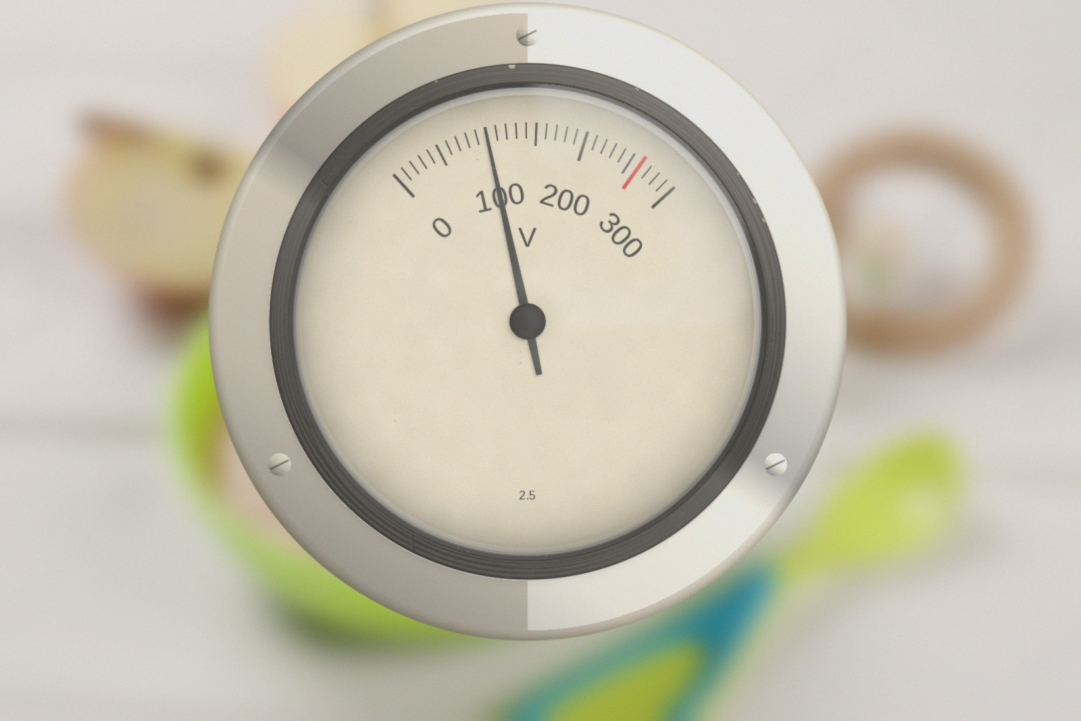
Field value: 100 V
